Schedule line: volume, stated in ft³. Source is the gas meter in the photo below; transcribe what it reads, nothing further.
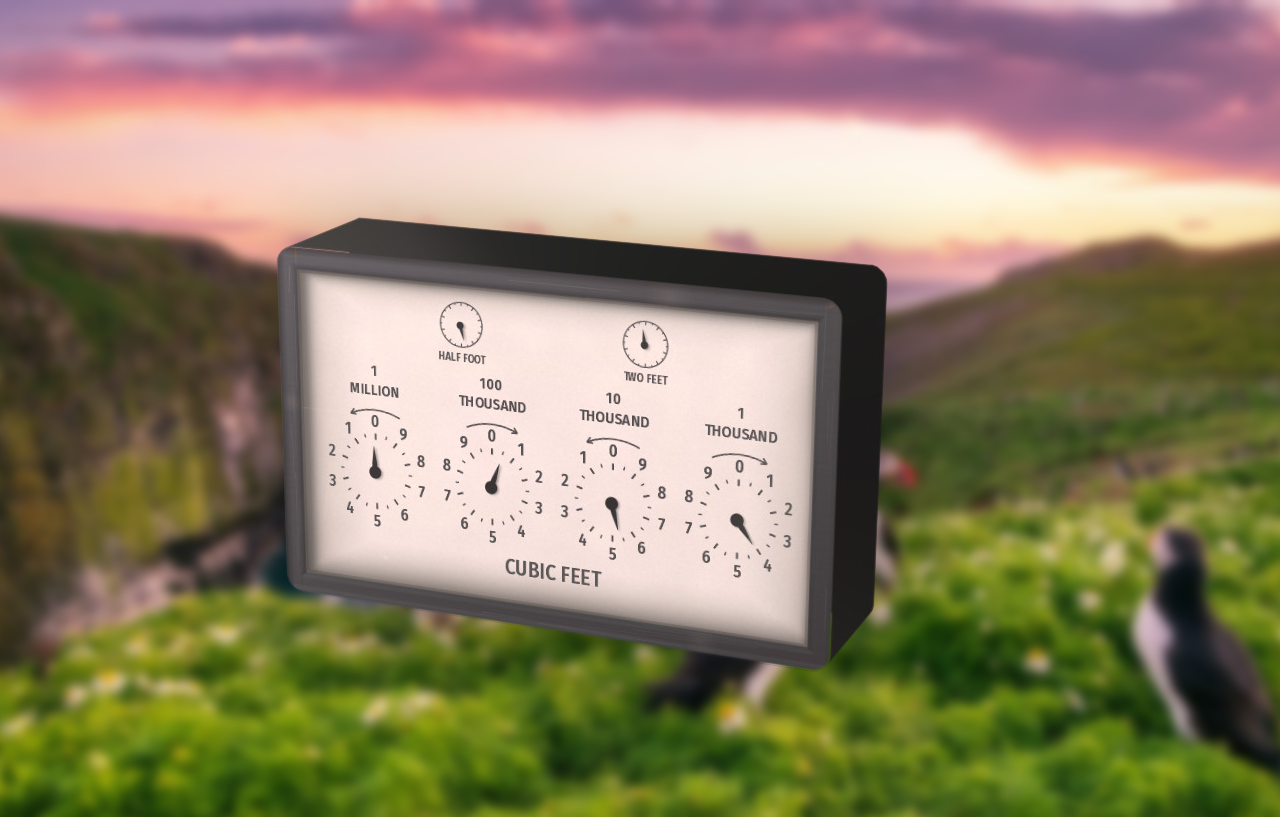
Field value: 5400 ft³
